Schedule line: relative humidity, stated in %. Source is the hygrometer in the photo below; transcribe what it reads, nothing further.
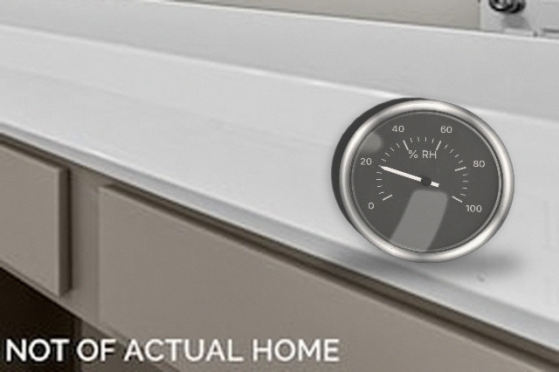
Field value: 20 %
